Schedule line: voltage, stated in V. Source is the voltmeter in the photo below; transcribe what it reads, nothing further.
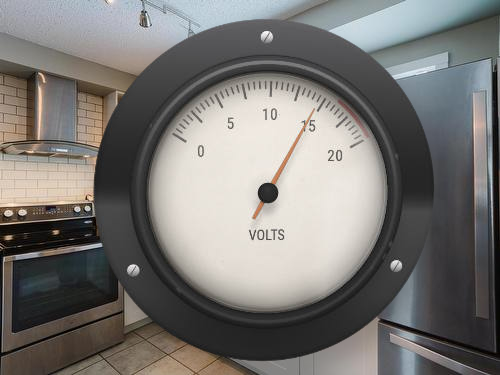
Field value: 14.5 V
